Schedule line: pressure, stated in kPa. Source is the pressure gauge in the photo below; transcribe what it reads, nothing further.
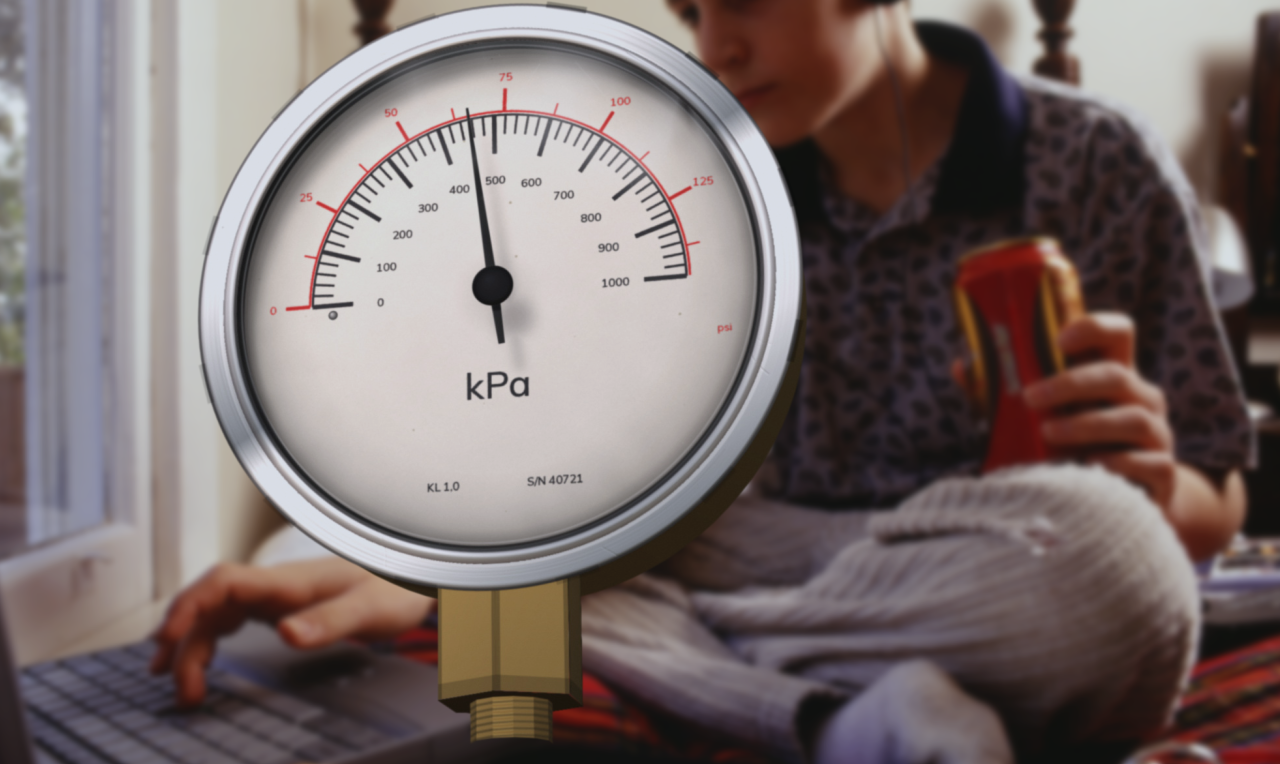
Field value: 460 kPa
